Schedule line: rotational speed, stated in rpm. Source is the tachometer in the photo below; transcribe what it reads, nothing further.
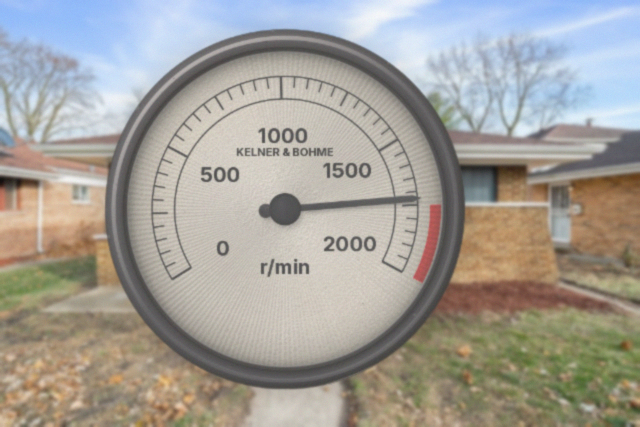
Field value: 1725 rpm
